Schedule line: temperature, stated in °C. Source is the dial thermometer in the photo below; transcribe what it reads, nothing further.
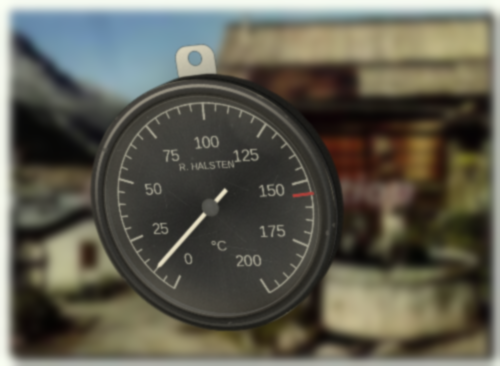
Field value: 10 °C
